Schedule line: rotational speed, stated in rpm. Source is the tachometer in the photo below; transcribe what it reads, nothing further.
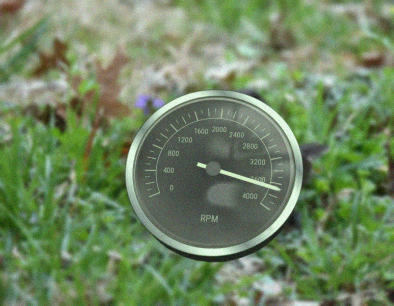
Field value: 3700 rpm
